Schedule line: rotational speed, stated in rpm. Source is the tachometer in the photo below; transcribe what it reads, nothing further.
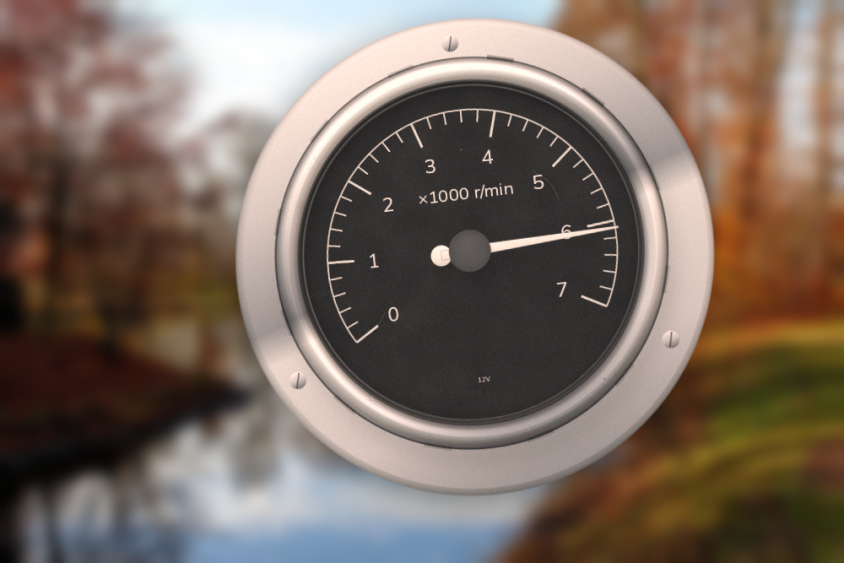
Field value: 6100 rpm
